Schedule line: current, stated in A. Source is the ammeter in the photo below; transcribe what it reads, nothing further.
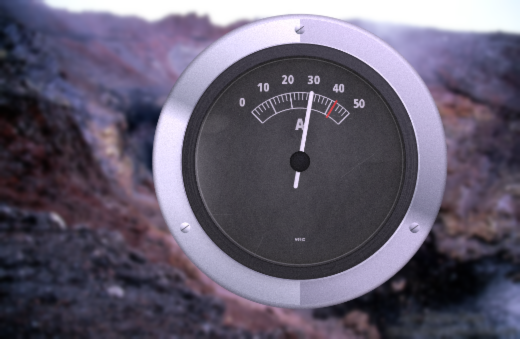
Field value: 30 A
